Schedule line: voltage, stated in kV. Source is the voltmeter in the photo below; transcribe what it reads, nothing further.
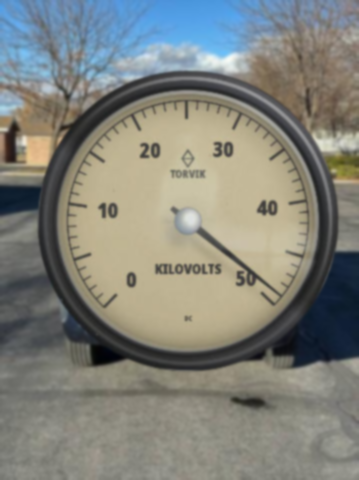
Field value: 49 kV
